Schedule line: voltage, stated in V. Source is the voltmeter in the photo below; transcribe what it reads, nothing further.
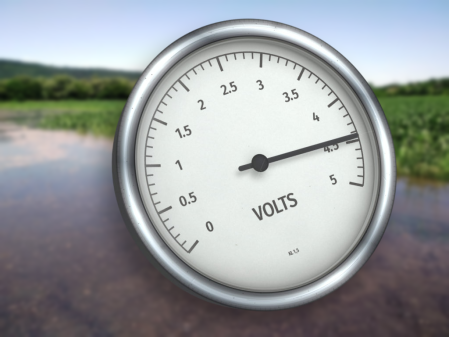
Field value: 4.45 V
